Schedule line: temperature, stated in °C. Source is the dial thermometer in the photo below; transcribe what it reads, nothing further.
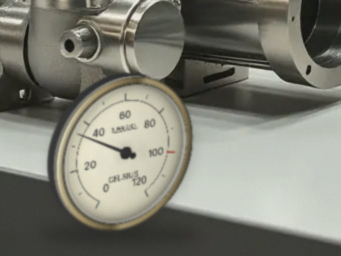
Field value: 35 °C
